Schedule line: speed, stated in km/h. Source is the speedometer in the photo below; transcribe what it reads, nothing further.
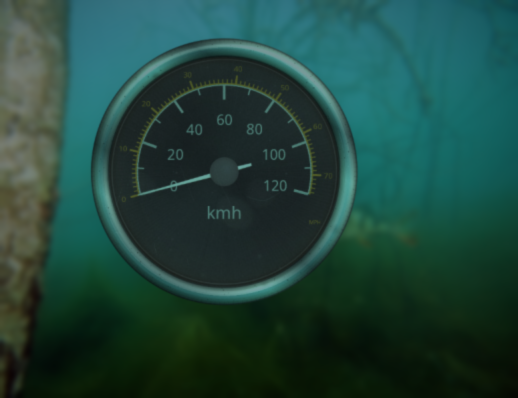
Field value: 0 km/h
